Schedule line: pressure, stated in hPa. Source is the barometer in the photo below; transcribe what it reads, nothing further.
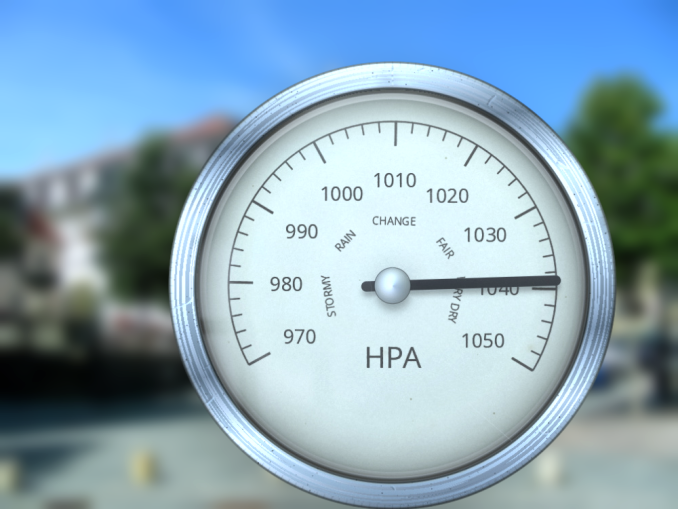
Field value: 1039 hPa
